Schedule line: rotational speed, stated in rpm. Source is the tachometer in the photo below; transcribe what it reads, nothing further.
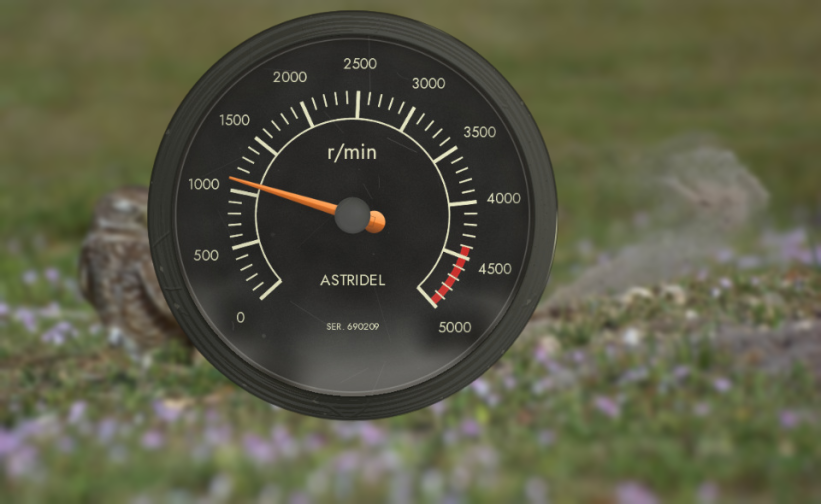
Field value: 1100 rpm
